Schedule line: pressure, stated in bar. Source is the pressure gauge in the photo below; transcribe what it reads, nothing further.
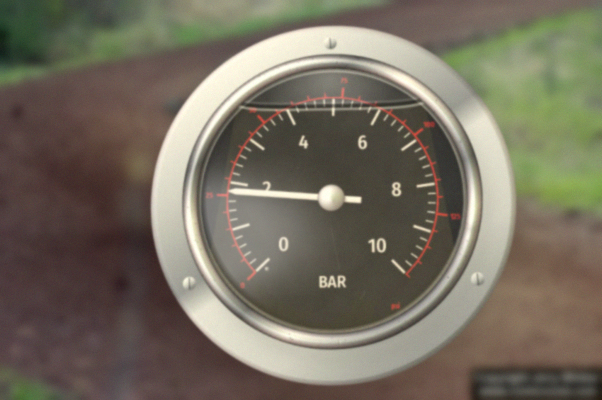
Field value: 1.8 bar
